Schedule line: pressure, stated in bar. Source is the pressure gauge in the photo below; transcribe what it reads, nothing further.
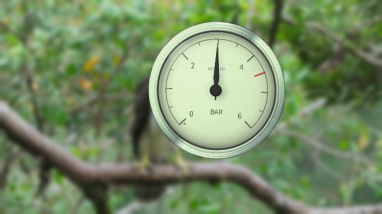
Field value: 3 bar
